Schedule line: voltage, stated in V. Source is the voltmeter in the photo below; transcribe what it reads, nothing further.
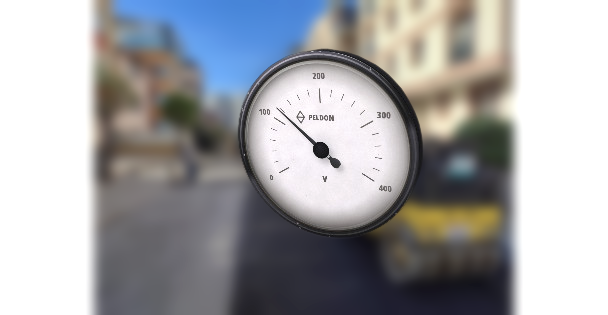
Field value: 120 V
